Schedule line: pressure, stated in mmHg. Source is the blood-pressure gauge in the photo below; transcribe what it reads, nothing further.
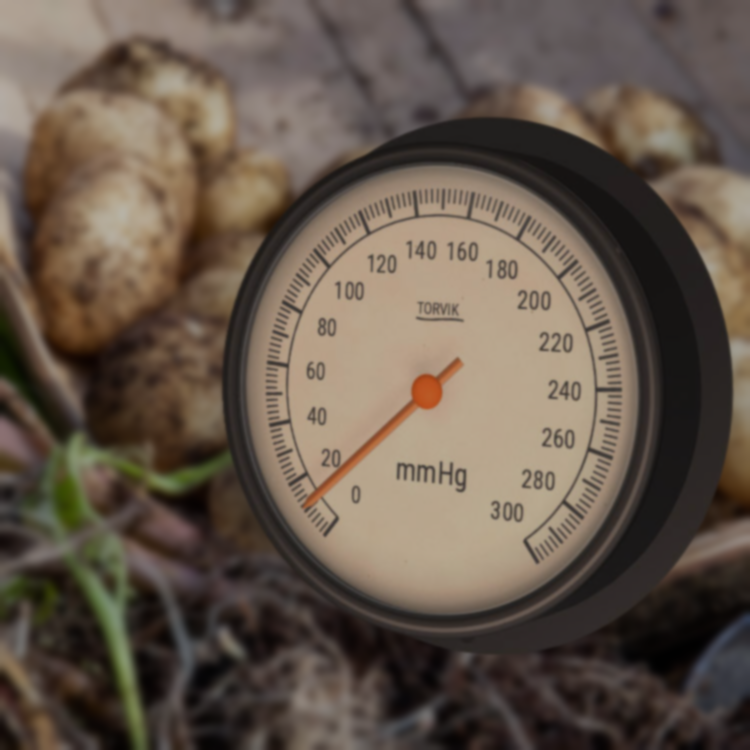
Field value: 10 mmHg
